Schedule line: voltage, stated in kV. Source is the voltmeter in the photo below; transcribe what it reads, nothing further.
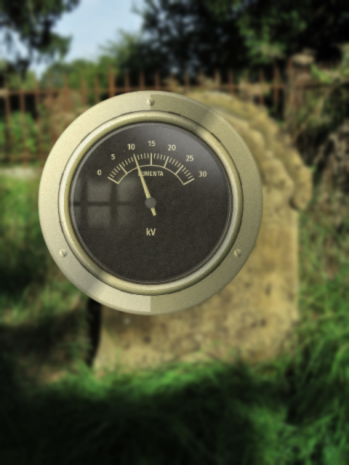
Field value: 10 kV
